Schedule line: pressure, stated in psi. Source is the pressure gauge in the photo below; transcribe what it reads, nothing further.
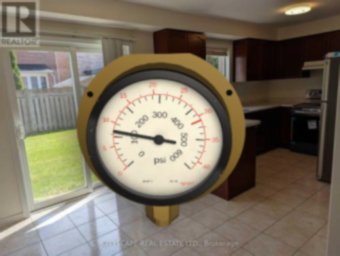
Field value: 120 psi
